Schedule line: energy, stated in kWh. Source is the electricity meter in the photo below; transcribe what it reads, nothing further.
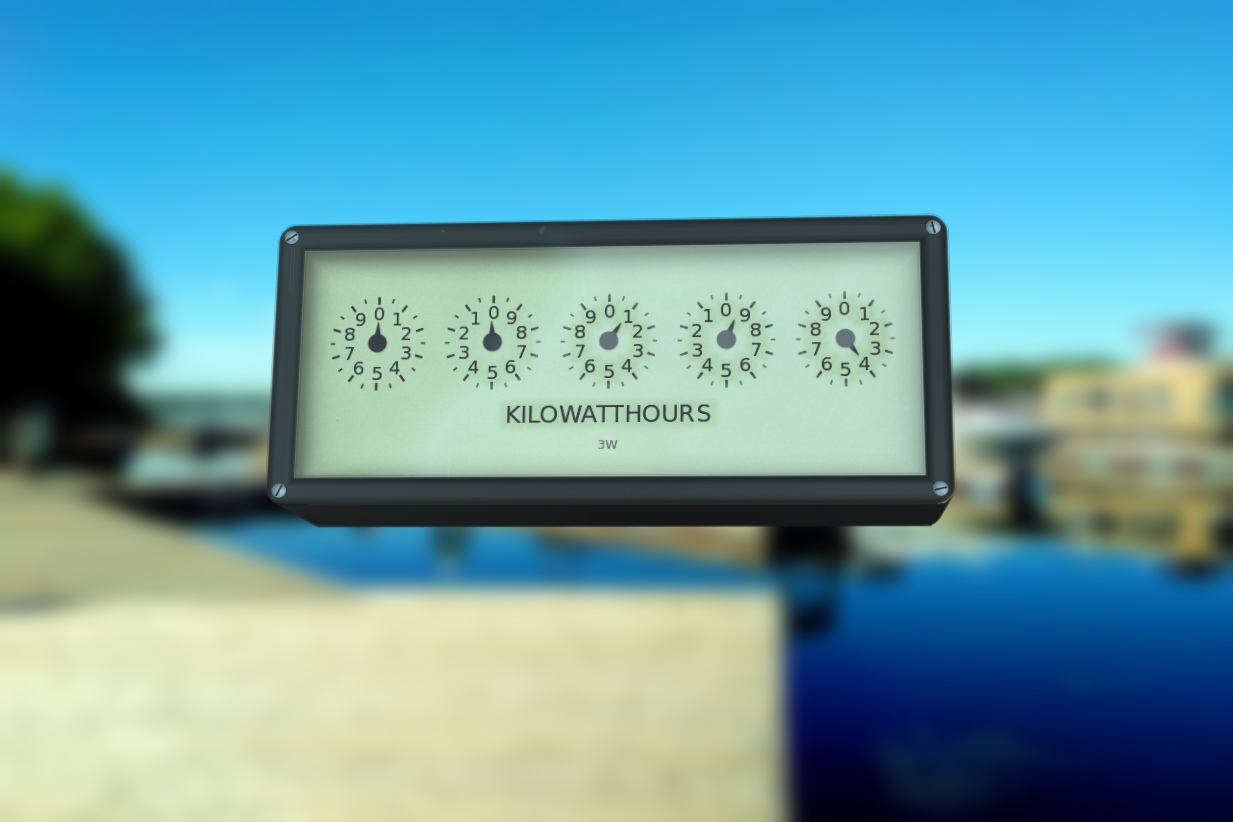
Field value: 94 kWh
